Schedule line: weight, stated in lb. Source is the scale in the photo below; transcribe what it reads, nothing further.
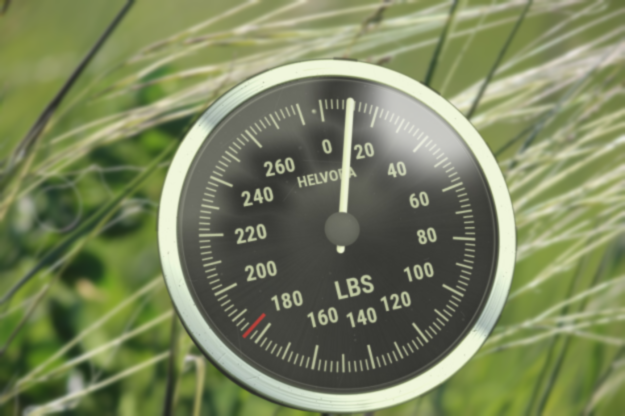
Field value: 10 lb
